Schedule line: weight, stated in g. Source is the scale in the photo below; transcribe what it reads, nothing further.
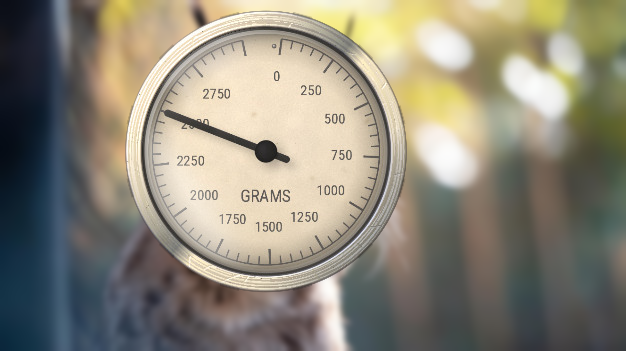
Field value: 2500 g
